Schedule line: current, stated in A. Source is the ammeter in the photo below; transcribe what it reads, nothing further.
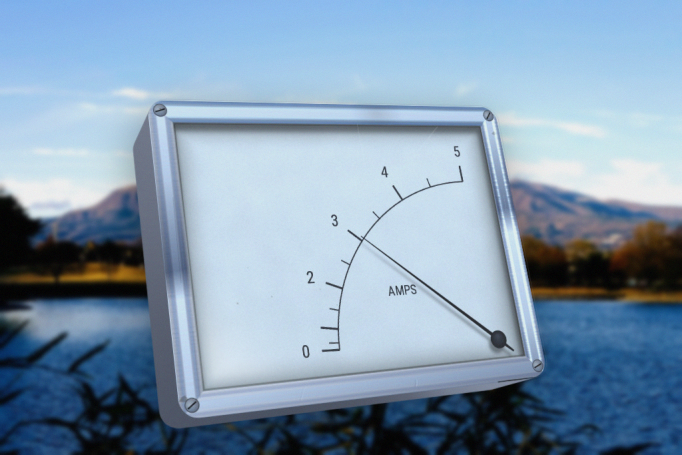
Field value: 3 A
